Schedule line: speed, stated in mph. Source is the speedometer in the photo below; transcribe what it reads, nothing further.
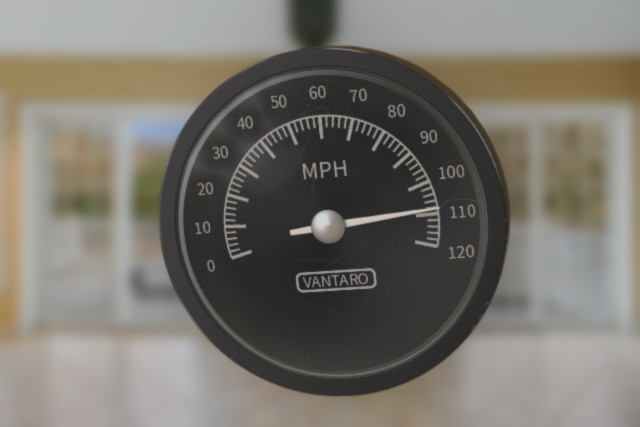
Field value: 108 mph
